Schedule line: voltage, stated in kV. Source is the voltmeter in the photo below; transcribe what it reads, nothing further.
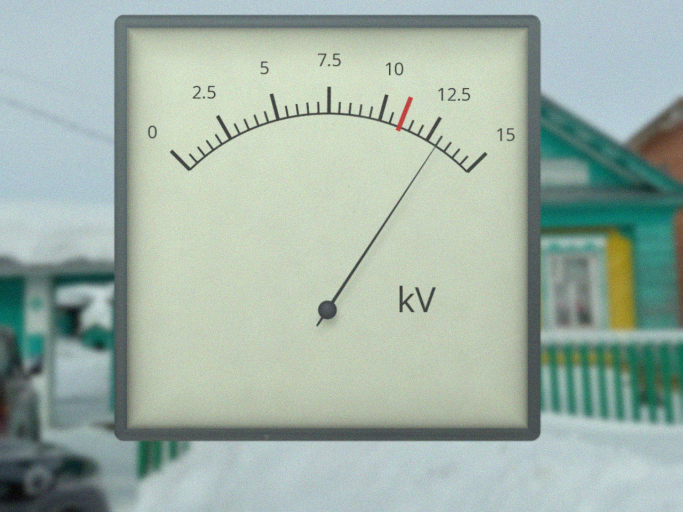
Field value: 13 kV
